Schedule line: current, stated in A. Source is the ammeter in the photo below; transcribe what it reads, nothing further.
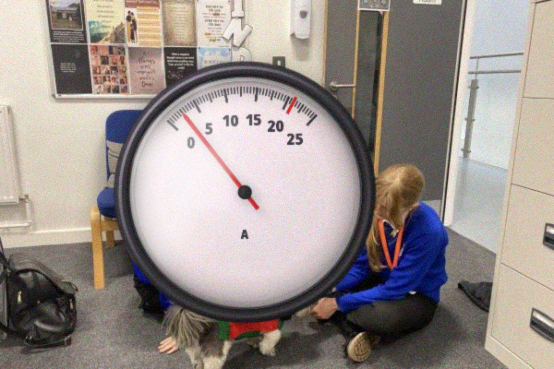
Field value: 2.5 A
